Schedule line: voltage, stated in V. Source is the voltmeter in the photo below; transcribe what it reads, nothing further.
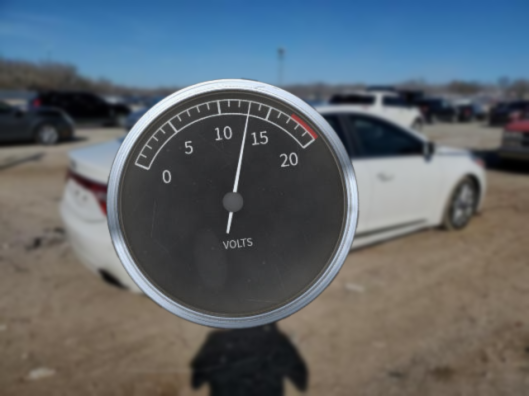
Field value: 13 V
